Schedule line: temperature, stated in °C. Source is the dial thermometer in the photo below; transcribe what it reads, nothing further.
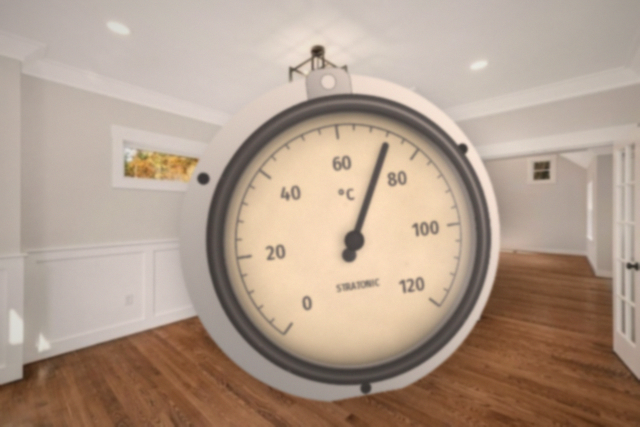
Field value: 72 °C
